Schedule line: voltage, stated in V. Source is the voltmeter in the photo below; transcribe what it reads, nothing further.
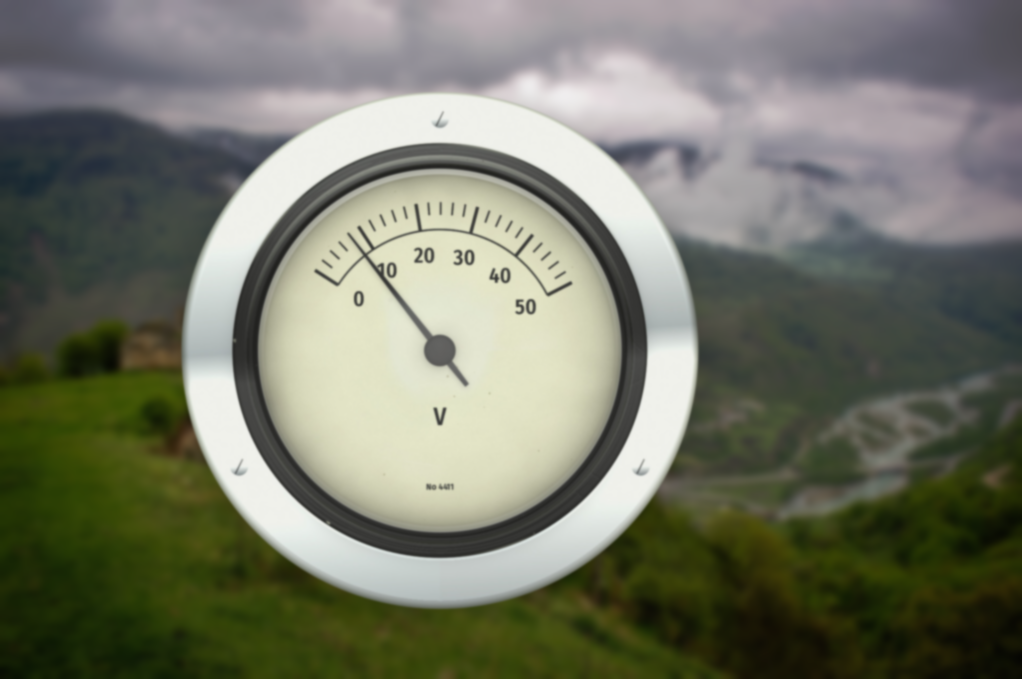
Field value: 8 V
